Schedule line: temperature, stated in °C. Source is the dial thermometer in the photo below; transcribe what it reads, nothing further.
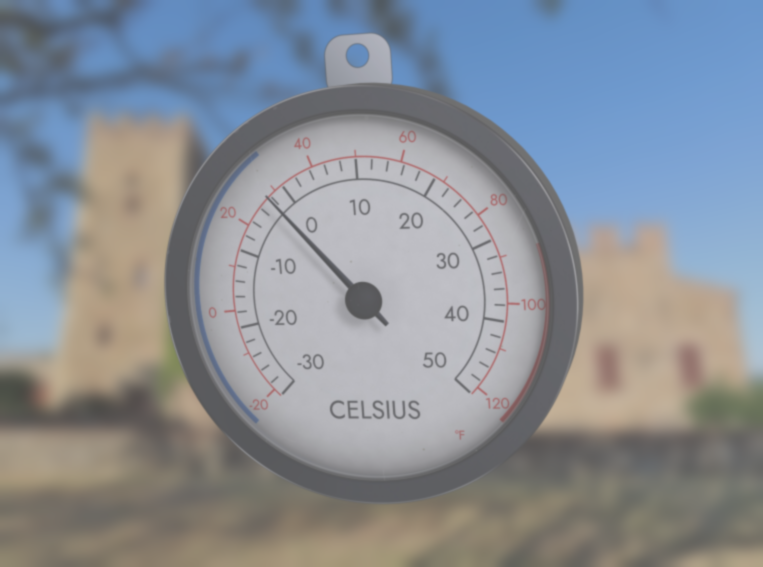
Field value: -2 °C
